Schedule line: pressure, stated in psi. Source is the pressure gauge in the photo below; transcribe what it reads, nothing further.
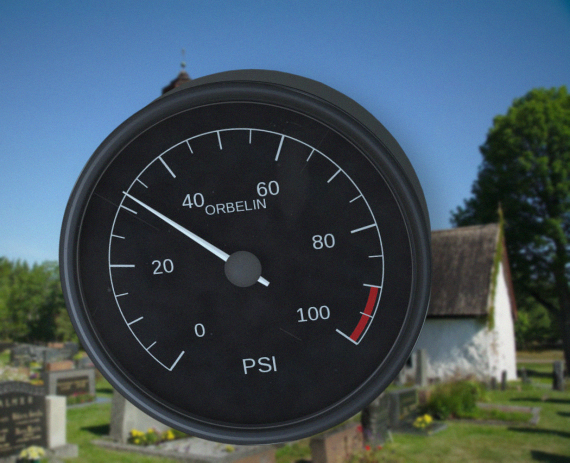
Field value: 32.5 psi
